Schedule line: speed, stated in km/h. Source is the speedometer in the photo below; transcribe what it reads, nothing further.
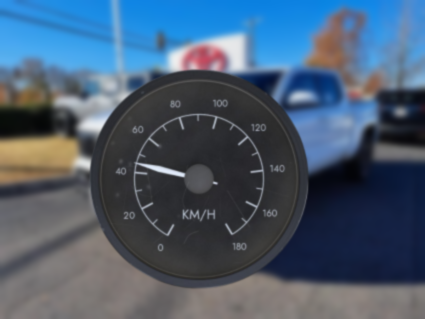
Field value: 45 km/h
